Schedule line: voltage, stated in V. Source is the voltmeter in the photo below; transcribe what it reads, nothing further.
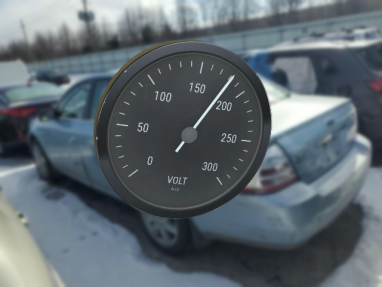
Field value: 180 V
